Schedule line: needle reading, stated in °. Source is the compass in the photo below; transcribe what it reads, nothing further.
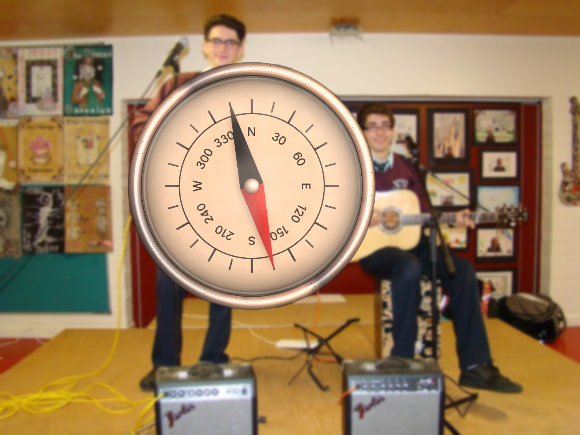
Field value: 165 °
